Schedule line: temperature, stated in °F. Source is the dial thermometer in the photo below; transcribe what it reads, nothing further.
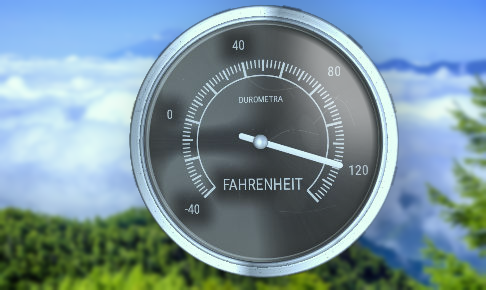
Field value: 120 °F
